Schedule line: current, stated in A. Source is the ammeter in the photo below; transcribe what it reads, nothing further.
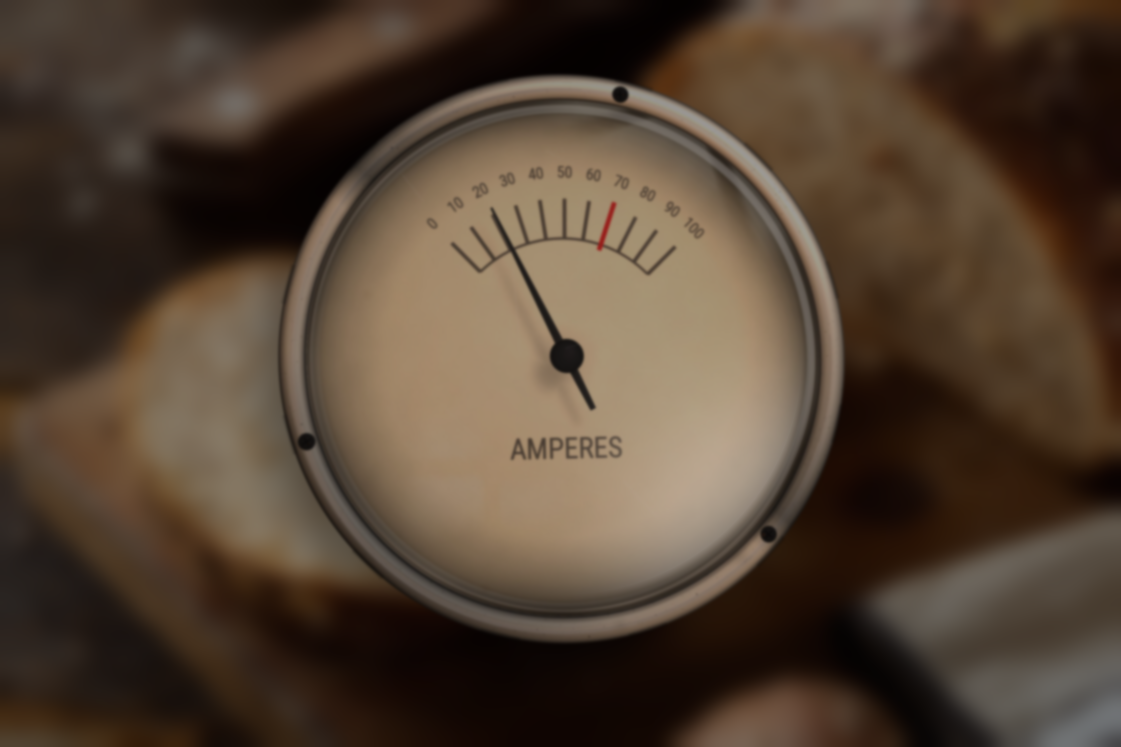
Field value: 20 A
